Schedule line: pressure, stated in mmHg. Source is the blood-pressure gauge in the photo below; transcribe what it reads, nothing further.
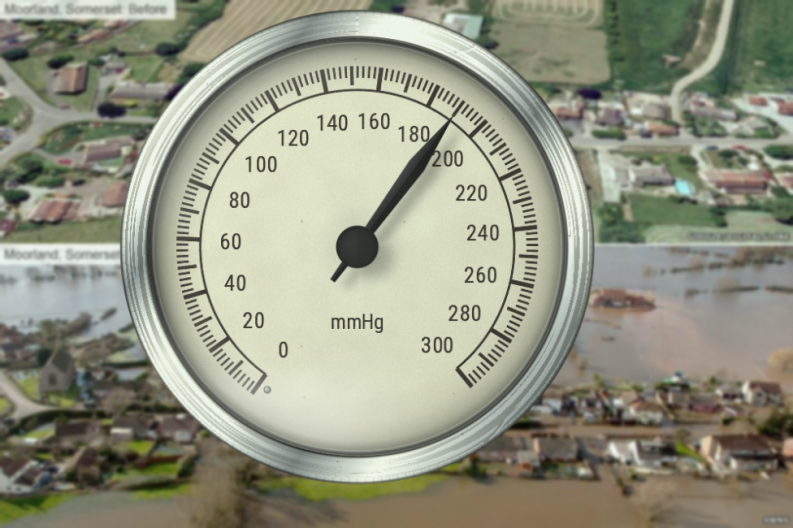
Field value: 190 mmHg
